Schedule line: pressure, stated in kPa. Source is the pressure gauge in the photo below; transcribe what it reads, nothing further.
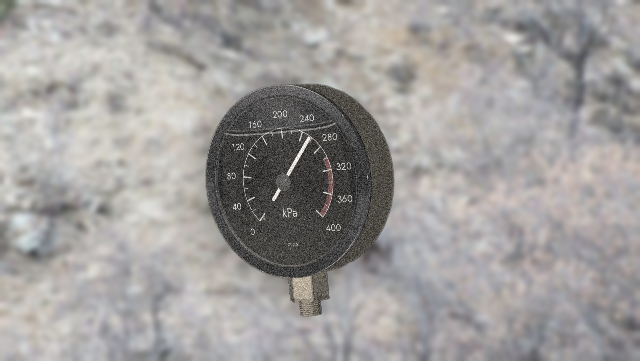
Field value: 260 kPa
